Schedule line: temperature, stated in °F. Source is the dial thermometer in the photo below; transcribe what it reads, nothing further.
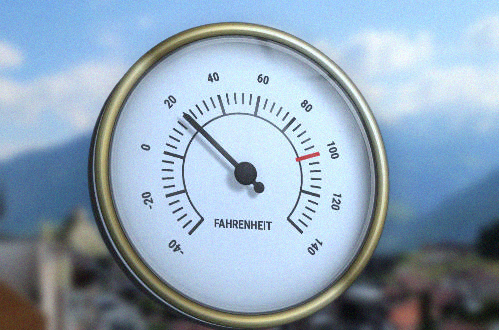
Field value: 20 °F
